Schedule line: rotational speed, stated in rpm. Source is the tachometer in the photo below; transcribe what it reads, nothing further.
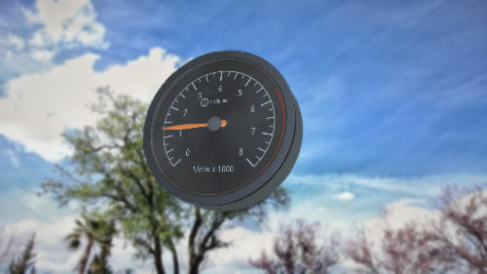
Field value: 1250 rpm
